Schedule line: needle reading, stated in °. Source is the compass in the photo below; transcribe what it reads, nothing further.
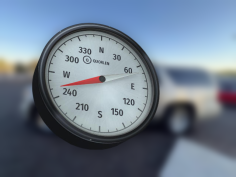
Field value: 250 °
